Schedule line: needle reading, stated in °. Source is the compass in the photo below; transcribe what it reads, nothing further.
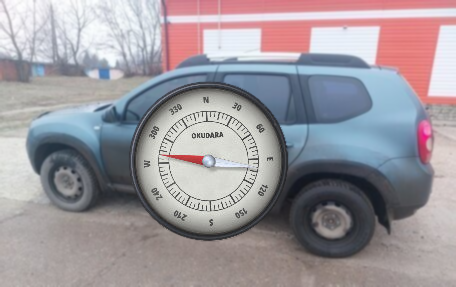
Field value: 280 °
